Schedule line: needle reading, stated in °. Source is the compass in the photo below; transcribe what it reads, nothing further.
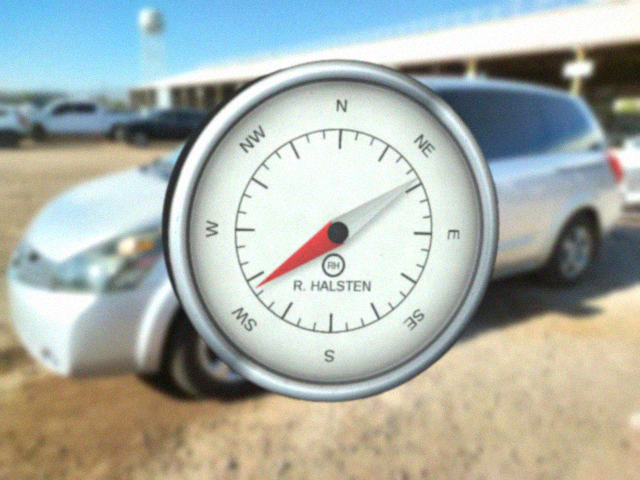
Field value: 235 °
